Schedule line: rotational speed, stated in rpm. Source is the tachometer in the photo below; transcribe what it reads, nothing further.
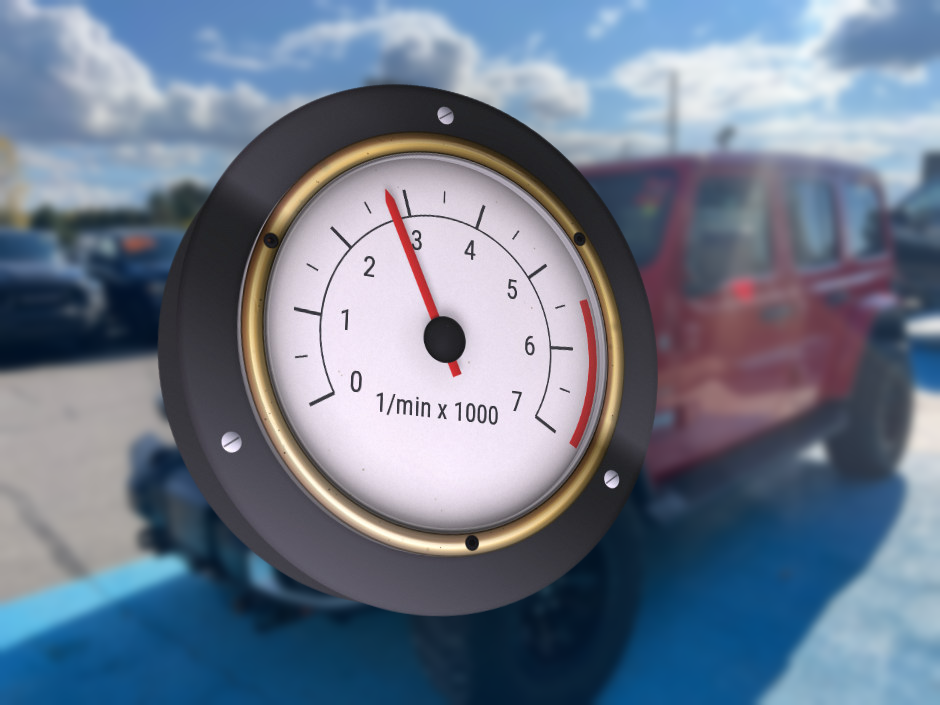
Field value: 2750 rpm
